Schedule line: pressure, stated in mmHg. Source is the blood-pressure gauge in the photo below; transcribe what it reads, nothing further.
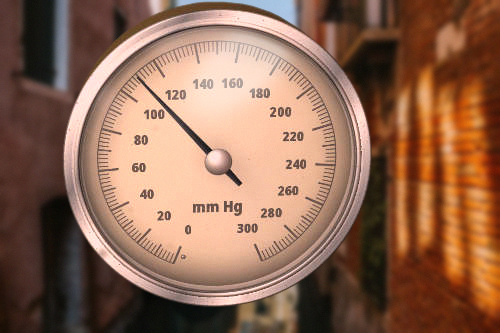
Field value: 110 mmHg
